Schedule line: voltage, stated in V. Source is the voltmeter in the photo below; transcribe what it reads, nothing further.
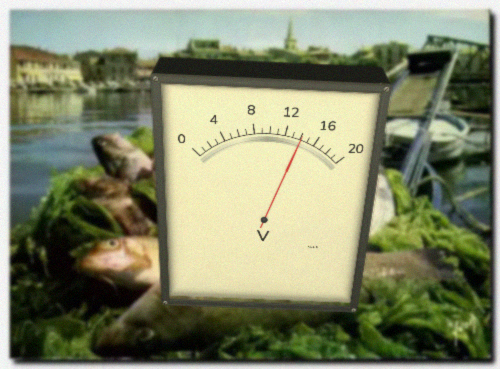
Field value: 14 V
